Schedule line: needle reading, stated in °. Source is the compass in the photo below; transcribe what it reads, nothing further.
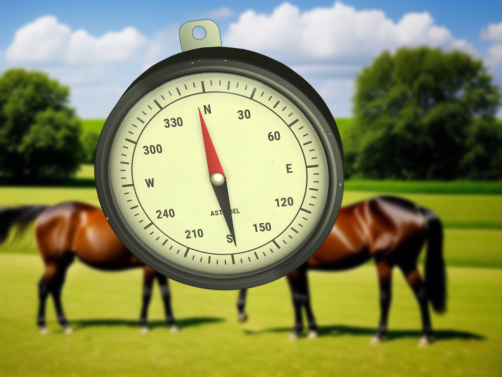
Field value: 355 °
